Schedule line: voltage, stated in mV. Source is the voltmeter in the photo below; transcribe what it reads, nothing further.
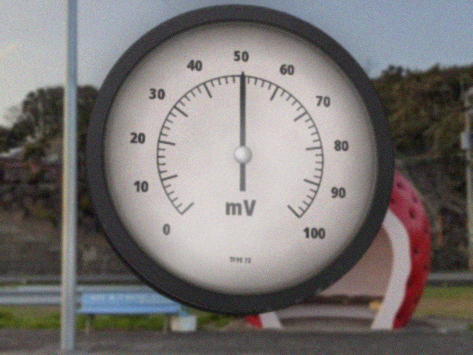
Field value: 50 mV
